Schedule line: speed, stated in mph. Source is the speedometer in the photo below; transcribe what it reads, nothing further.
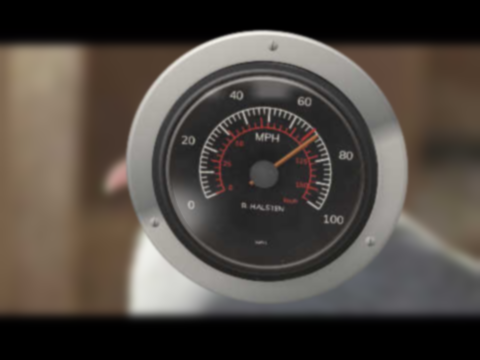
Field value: 70 mph
